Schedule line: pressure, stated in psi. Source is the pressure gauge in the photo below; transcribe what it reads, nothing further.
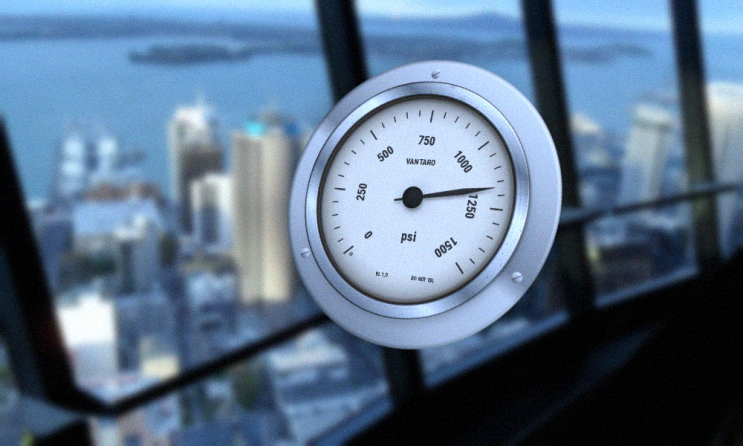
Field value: 1175 psi
